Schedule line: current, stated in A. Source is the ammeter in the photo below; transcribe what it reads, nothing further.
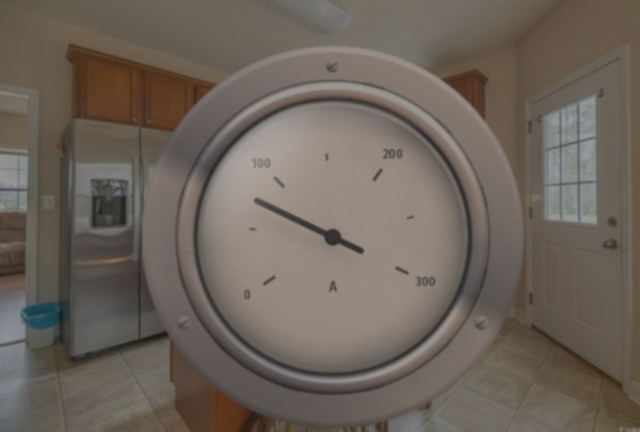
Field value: 75 A
